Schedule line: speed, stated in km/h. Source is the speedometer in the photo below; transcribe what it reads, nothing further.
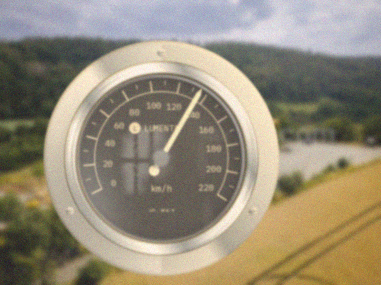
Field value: 135 km/h
